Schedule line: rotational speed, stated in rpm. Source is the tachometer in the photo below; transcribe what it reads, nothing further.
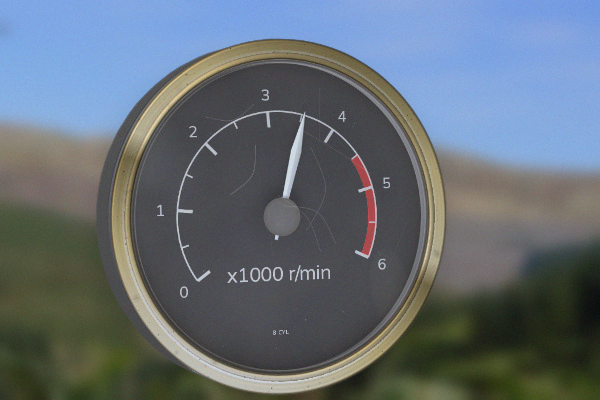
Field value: 3500 rpm
